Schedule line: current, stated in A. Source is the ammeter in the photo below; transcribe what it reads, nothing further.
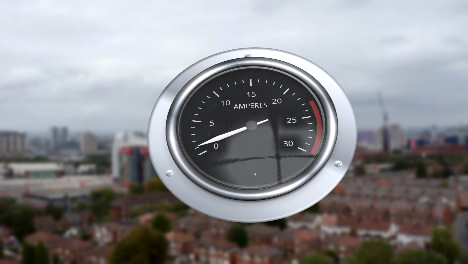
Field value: 1 A
